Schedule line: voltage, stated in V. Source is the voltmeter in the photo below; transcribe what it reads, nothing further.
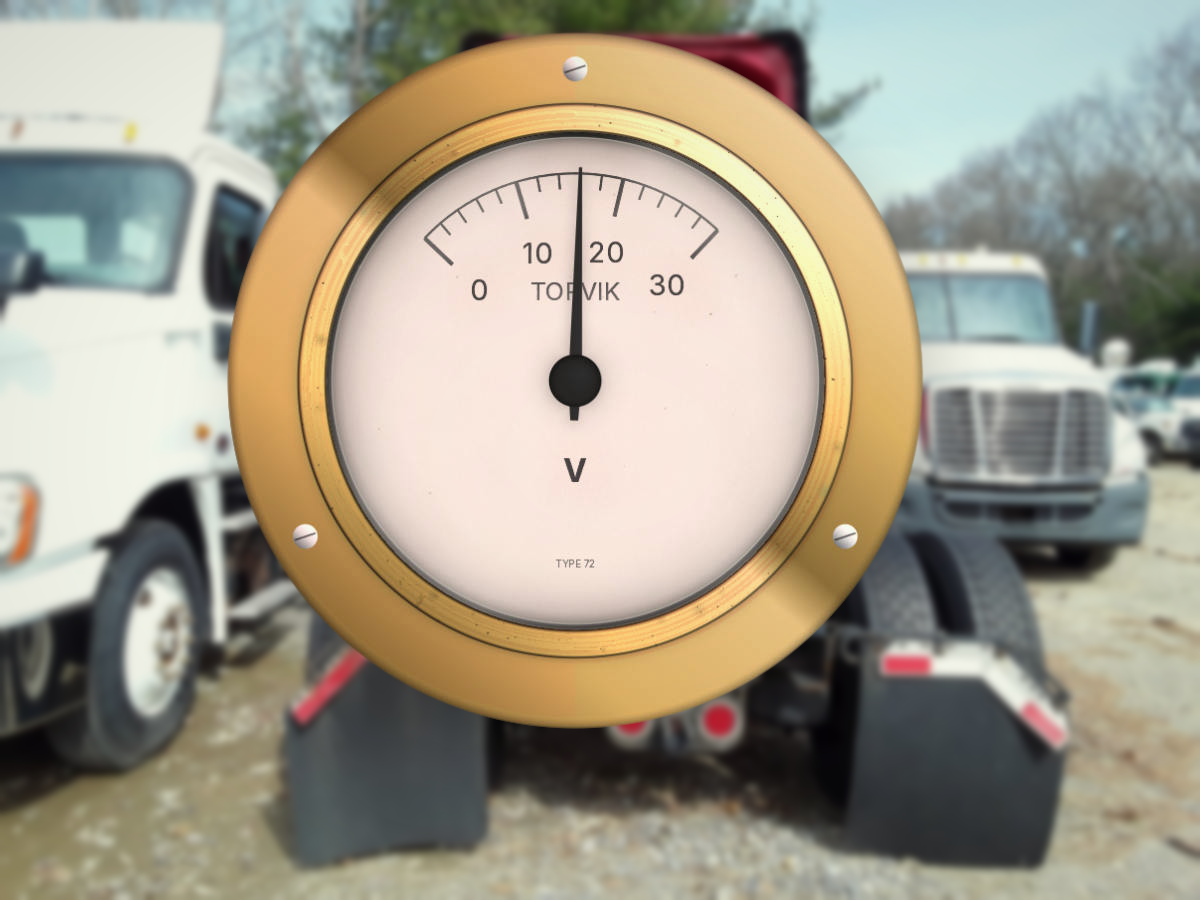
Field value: 16 V
